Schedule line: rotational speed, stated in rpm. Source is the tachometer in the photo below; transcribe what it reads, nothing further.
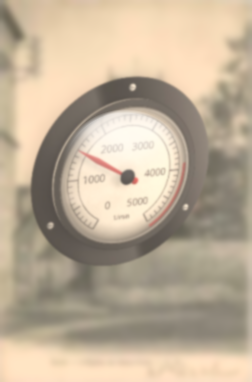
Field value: 1500 rpm
